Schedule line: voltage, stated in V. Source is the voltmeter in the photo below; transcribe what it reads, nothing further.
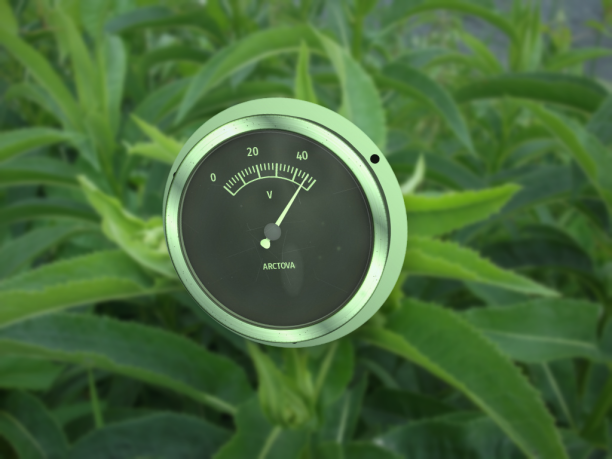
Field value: 46 V
